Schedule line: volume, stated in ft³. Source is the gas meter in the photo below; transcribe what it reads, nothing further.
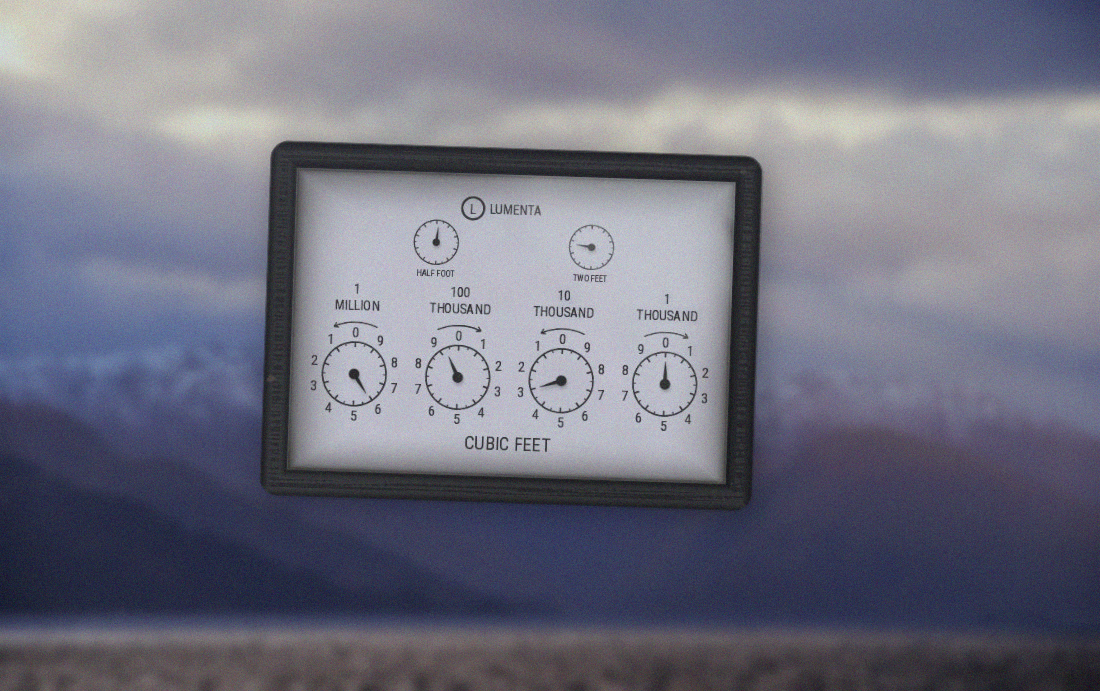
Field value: 593000 ft³
